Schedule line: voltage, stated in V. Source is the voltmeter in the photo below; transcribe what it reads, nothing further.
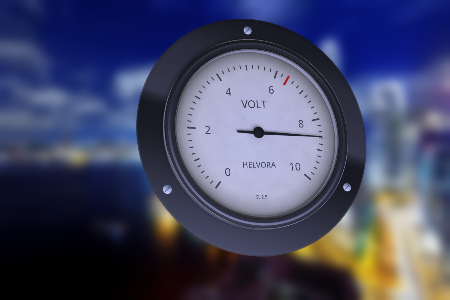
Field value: 8.6 V
